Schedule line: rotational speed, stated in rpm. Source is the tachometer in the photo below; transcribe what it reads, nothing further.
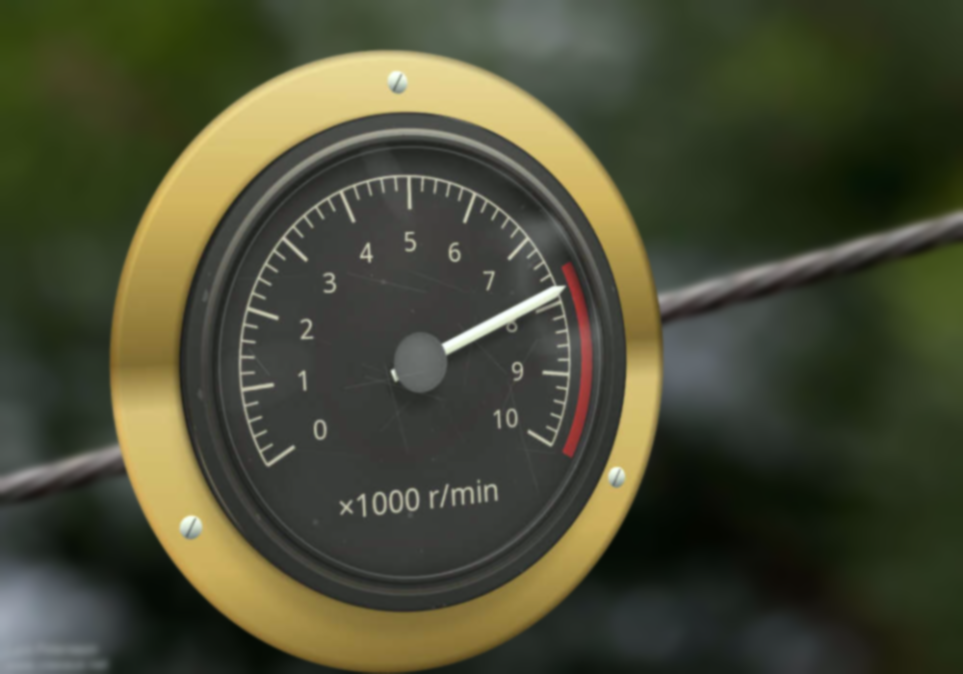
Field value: 7800 rpm
